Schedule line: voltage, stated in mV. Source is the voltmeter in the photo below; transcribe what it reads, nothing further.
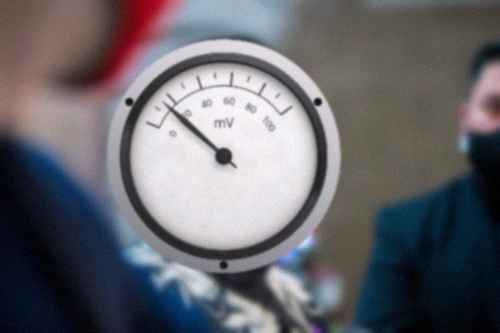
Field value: 15 mV
